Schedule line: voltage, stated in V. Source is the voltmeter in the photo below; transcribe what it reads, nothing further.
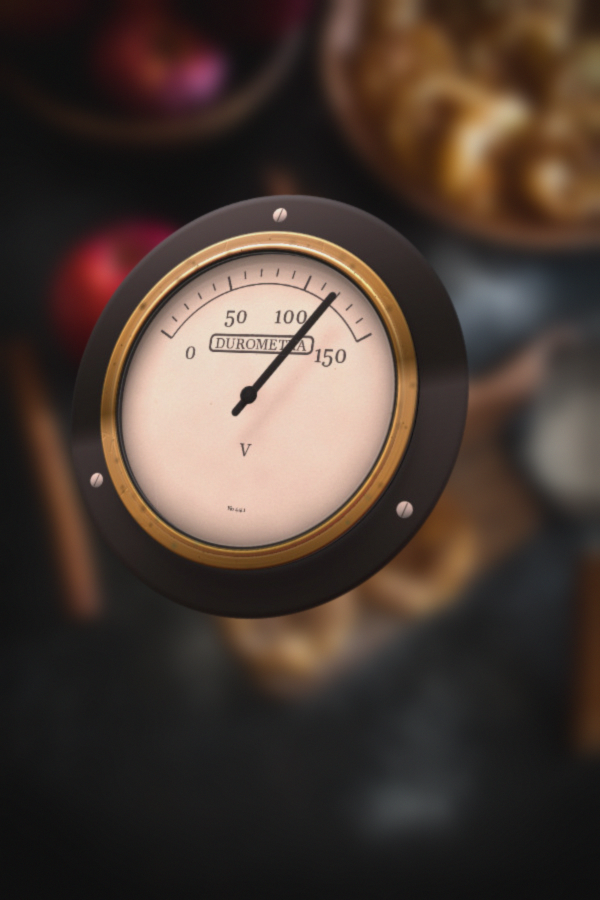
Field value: 120 V
